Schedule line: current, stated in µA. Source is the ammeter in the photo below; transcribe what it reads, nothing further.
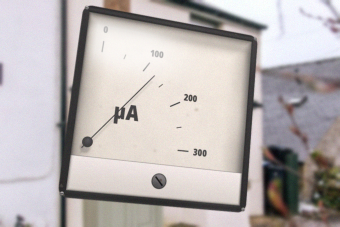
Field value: 125 µA
